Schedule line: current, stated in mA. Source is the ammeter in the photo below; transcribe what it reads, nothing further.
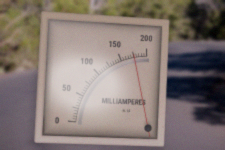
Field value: 175 mA
